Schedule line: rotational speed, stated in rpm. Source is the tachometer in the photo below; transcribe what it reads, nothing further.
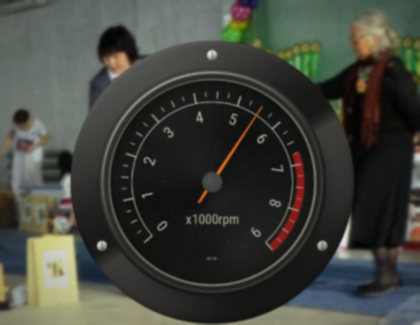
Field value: 5500 rpm
